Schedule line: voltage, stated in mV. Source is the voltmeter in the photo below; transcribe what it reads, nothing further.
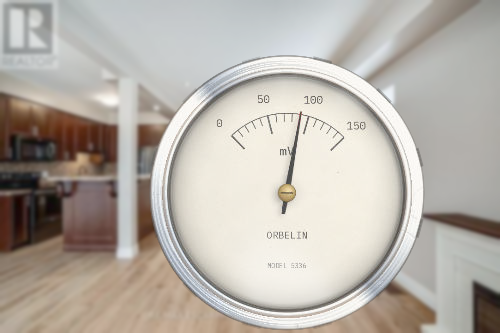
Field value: 90 mV
